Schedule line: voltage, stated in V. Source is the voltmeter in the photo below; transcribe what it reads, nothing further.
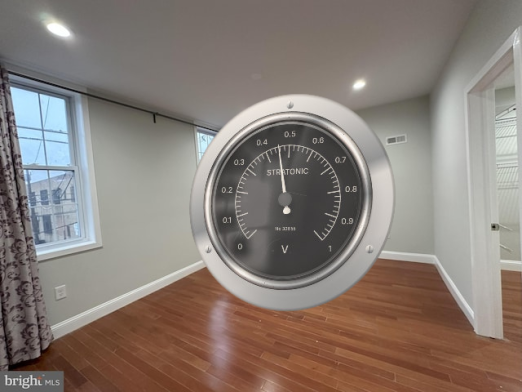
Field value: 0.46 V
